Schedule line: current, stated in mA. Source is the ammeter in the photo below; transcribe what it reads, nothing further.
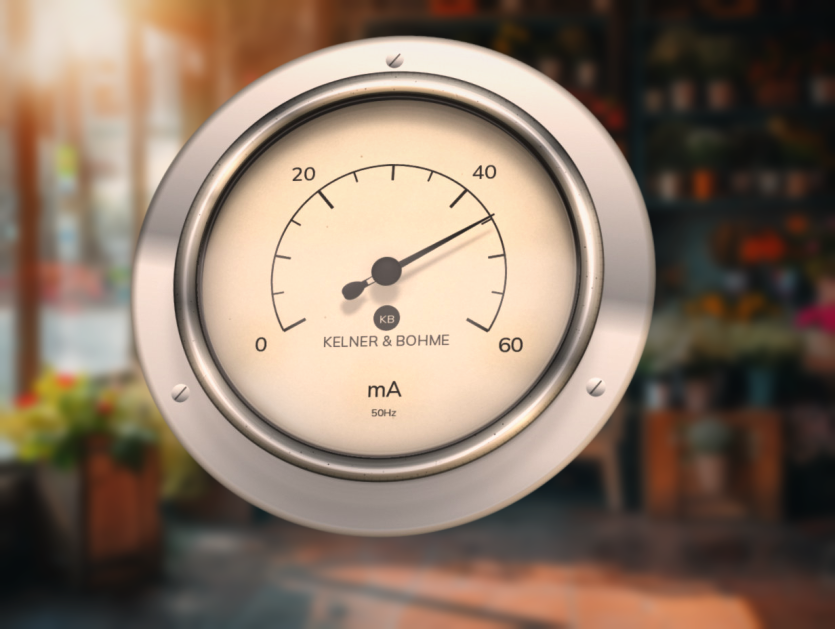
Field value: 45 mA
